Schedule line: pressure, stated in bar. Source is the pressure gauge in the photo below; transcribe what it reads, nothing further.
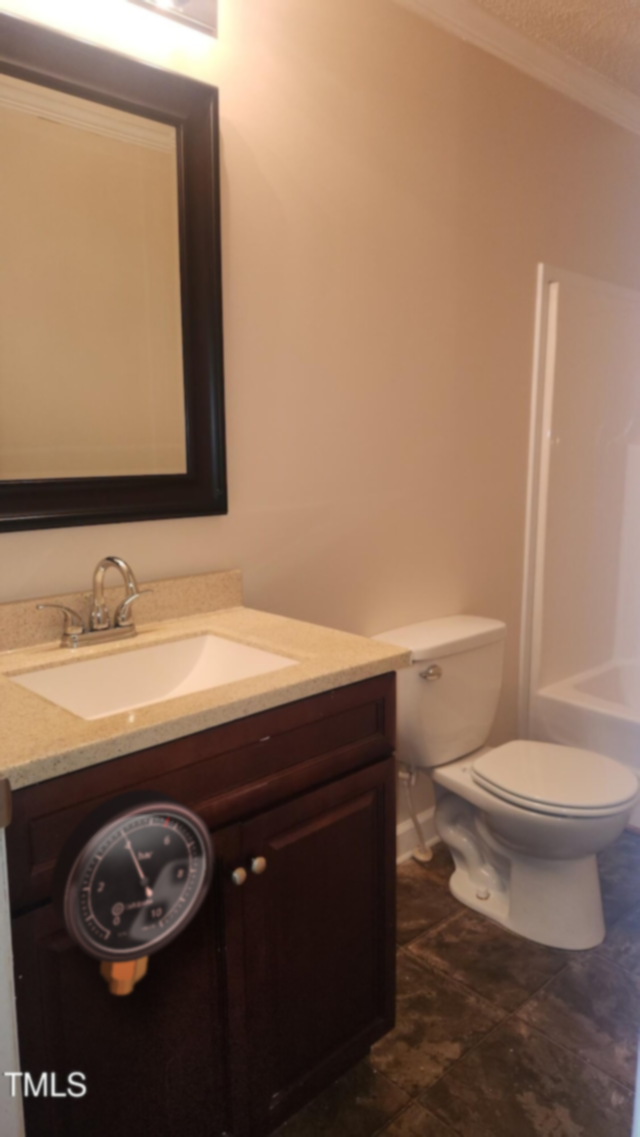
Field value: 4 bar
